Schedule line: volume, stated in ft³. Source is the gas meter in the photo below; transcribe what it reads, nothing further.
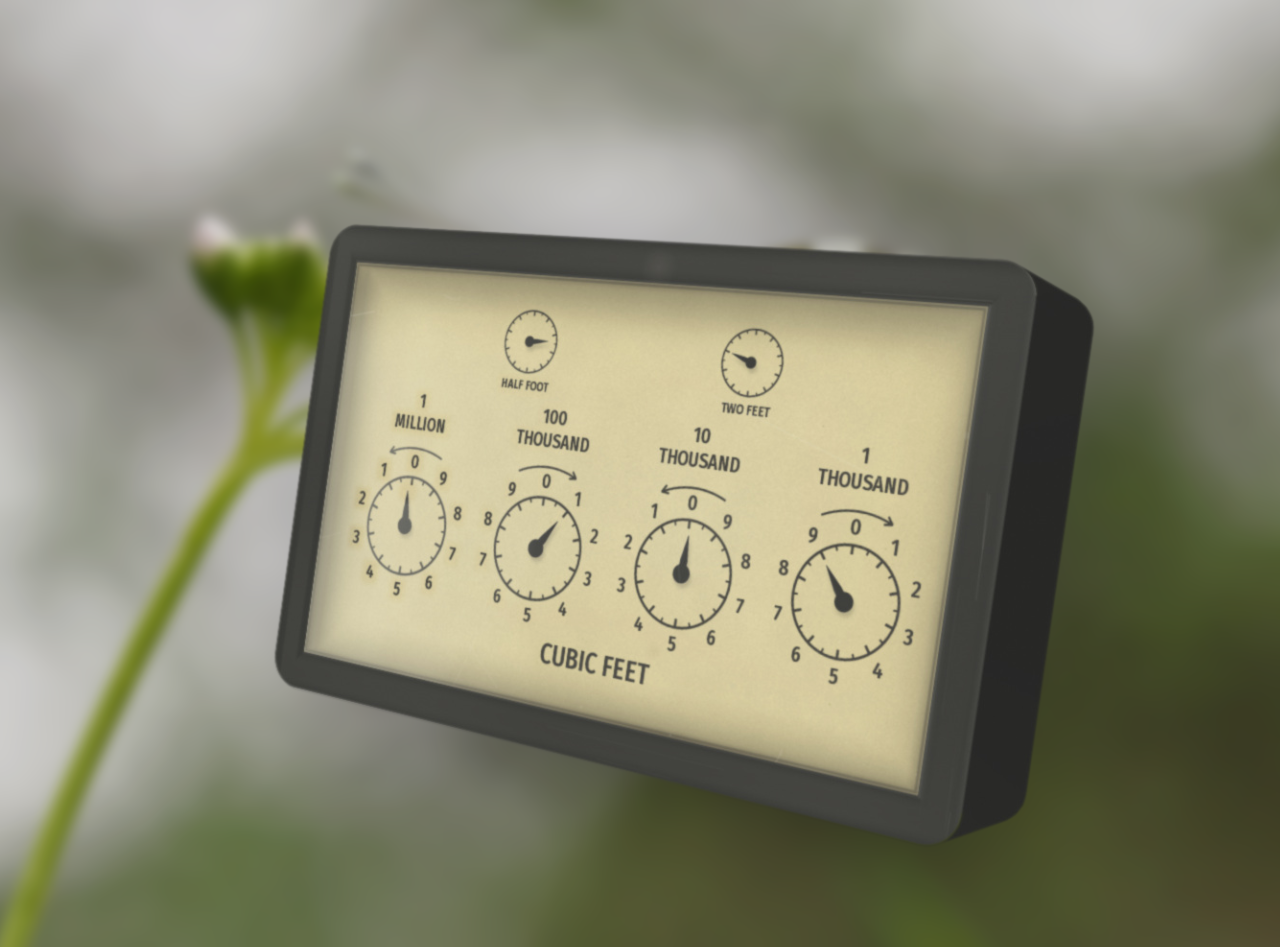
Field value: 9900 ft³
